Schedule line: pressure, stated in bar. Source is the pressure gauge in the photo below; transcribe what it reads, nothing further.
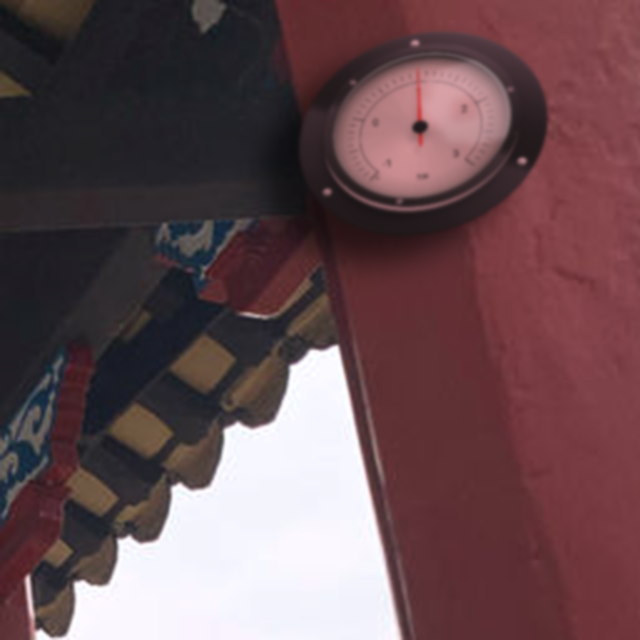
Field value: 1 bar
